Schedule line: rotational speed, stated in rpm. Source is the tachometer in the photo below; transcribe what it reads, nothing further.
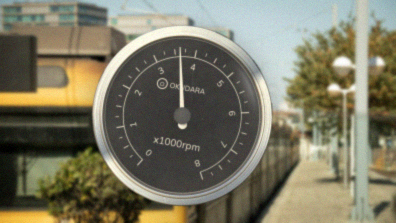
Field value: 3625 rpm
